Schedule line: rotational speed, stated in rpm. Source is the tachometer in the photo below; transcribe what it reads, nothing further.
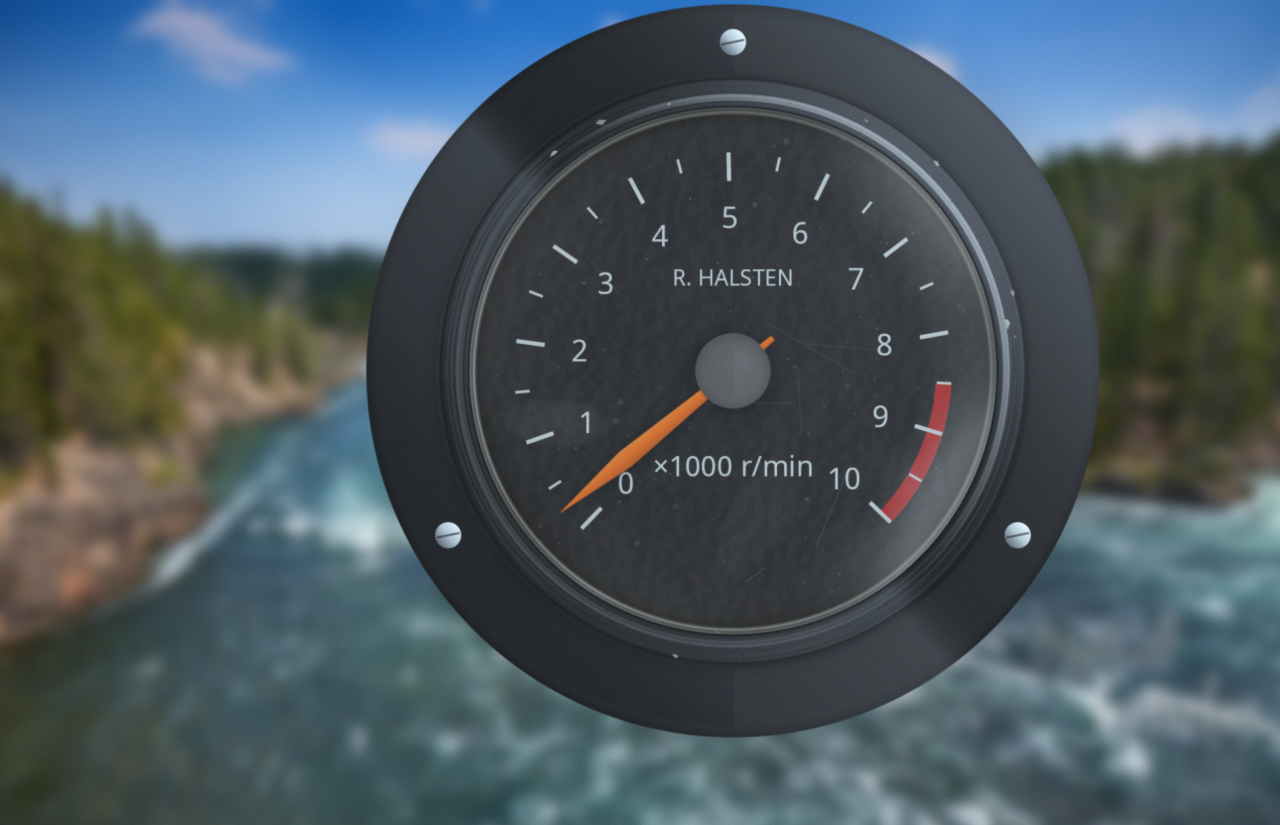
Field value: 250 rpm
